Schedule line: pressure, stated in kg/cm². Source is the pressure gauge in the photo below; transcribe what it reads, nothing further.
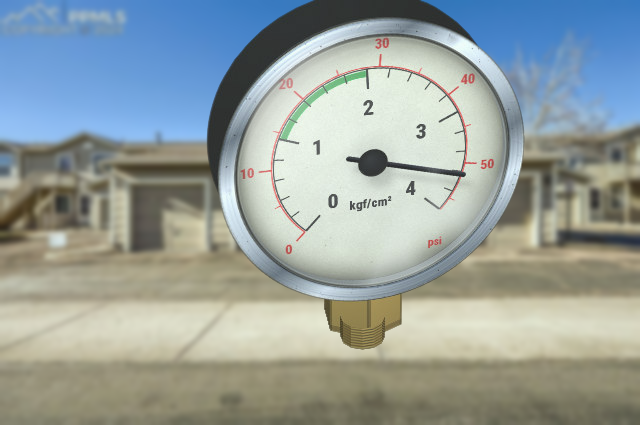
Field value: 3.6 kg/cm²
